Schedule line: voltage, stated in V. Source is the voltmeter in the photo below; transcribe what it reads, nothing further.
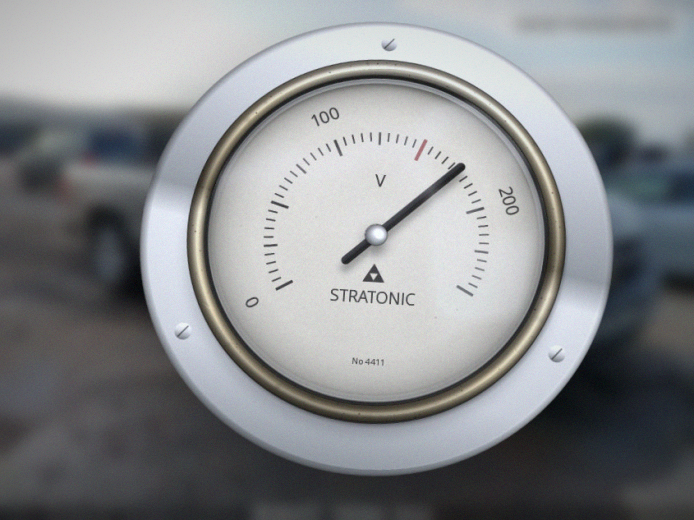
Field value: 175 V
